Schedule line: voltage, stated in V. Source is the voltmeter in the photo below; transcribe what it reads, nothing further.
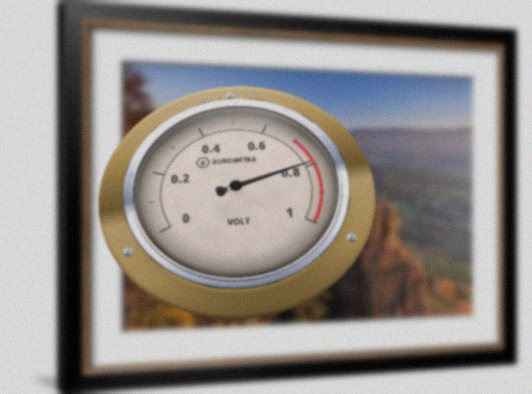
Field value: 0.8 V
